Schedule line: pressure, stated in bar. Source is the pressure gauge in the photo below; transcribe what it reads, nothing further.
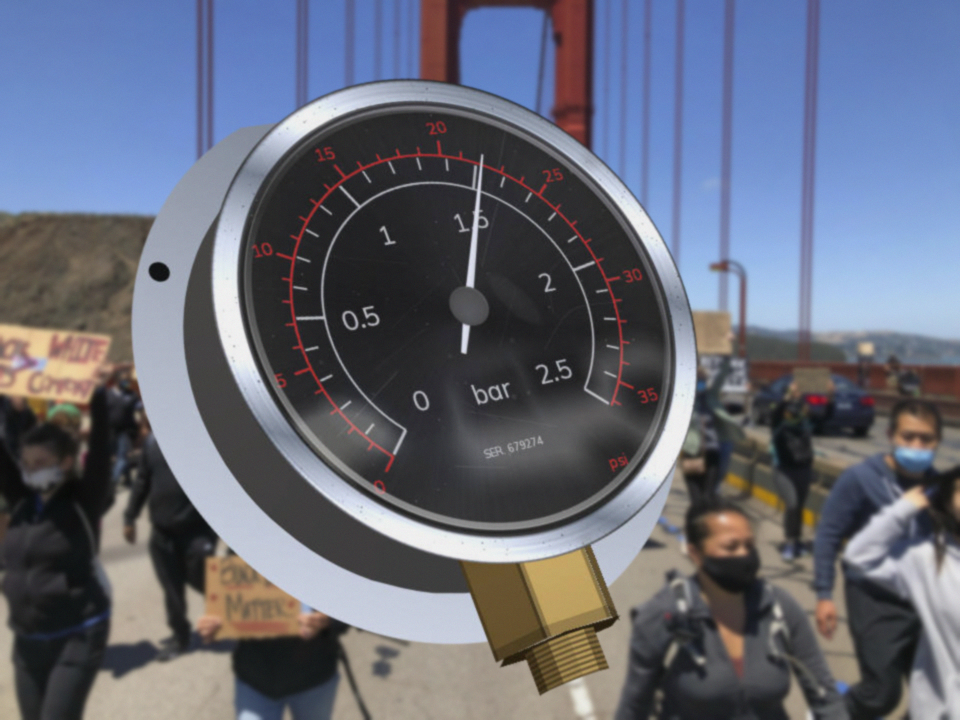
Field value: 1.5 bar
